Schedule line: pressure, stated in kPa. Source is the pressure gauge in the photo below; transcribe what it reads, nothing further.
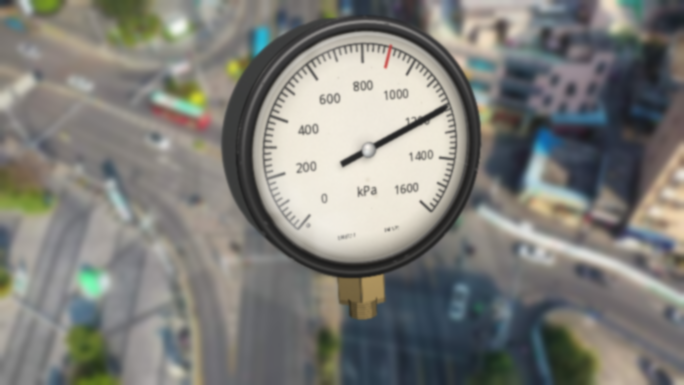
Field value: 1200 kPa
